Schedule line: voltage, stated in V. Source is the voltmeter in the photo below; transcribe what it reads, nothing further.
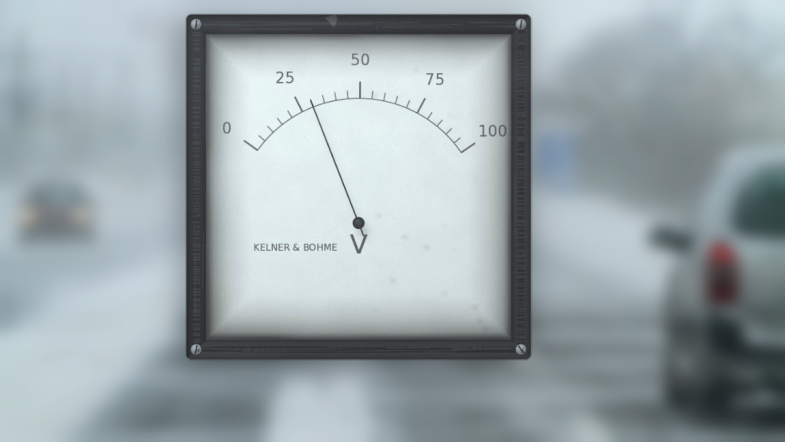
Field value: 30 V
